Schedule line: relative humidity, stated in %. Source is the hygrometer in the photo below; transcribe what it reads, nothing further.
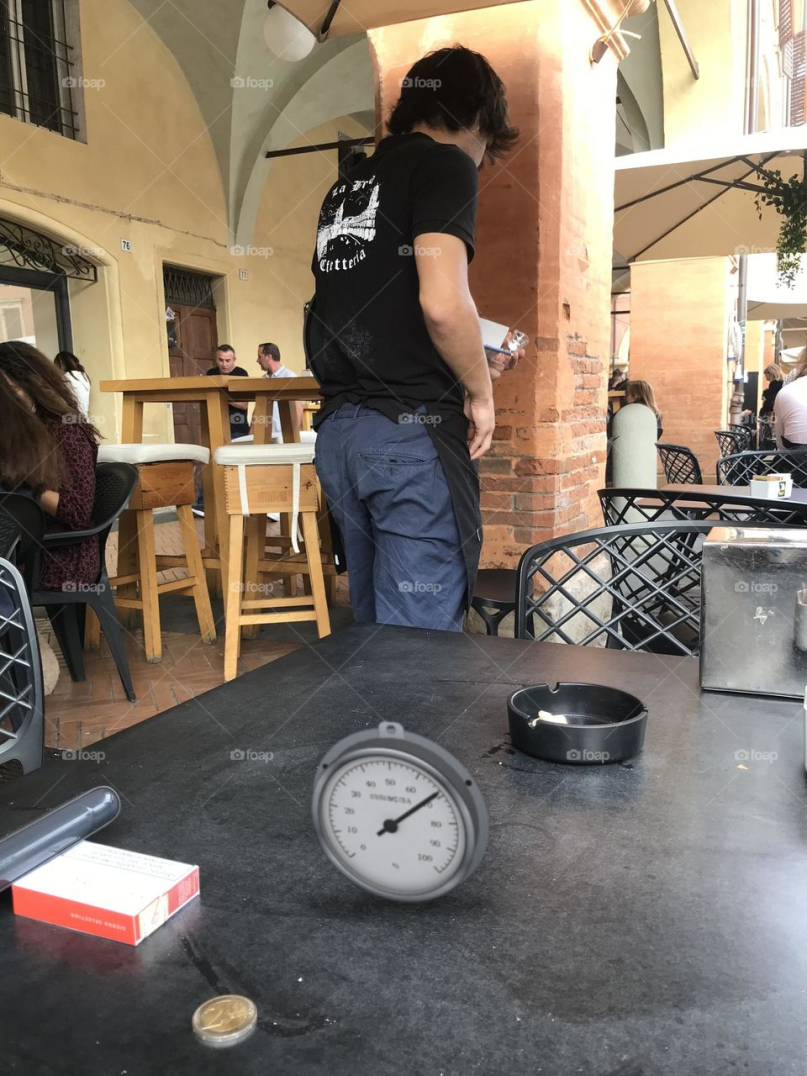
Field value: 68 %
